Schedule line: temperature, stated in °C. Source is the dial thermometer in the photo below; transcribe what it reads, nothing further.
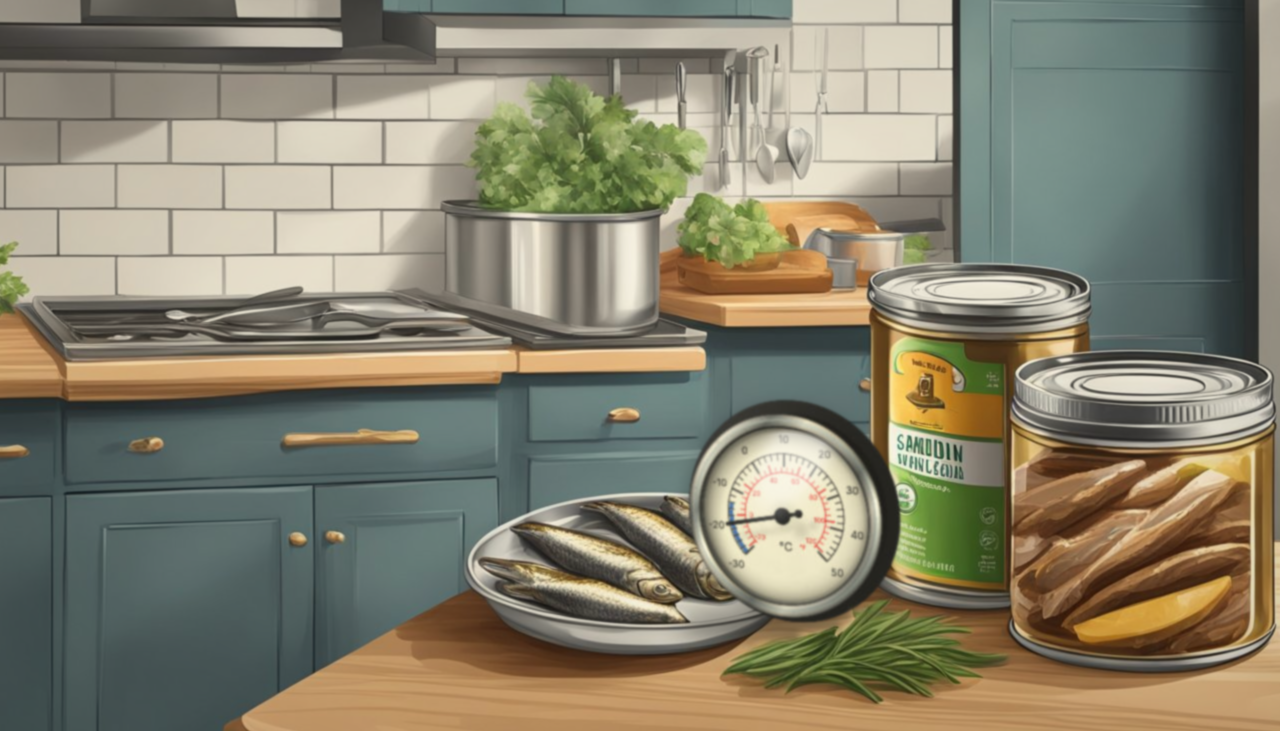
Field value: -20 °C
